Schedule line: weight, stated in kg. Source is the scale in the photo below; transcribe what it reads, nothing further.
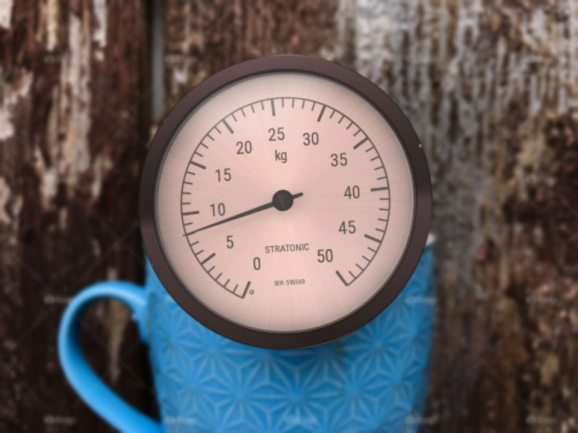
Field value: 8 kg
